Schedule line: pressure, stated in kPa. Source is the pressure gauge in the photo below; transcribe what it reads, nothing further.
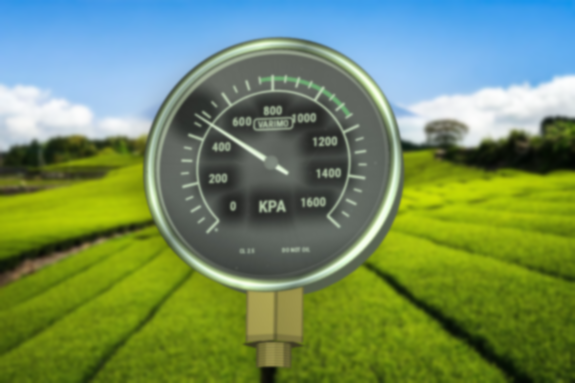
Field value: 475 kPa
